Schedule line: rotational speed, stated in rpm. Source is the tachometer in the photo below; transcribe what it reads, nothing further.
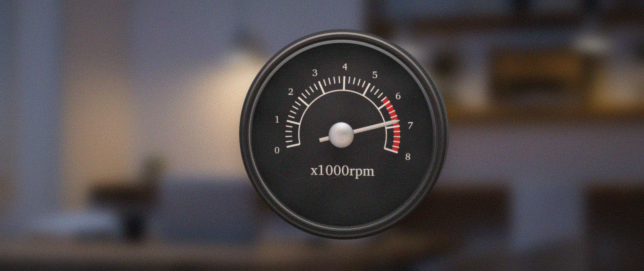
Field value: 6800 rpm
